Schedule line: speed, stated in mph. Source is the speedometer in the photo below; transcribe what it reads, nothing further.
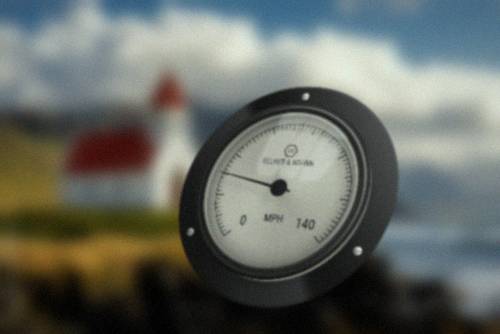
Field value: 30 mph
